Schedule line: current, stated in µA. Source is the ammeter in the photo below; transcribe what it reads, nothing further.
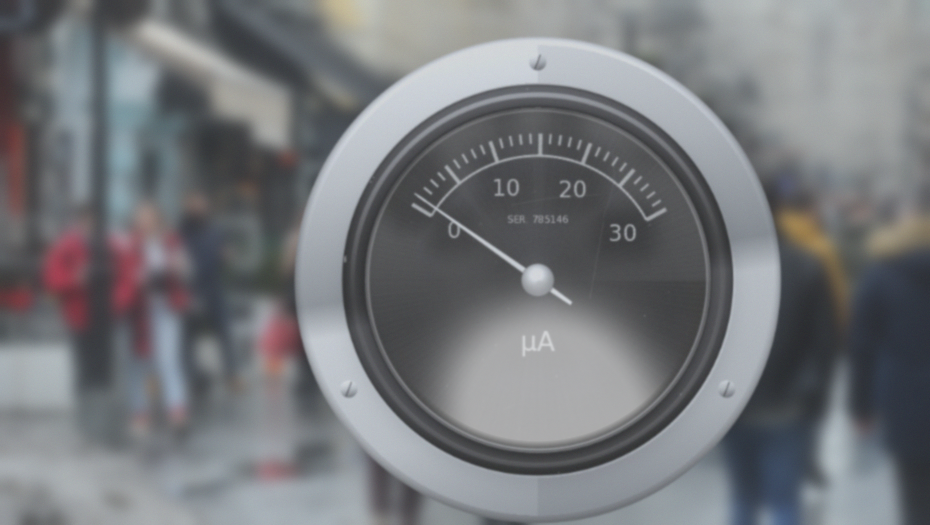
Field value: 1 µA
